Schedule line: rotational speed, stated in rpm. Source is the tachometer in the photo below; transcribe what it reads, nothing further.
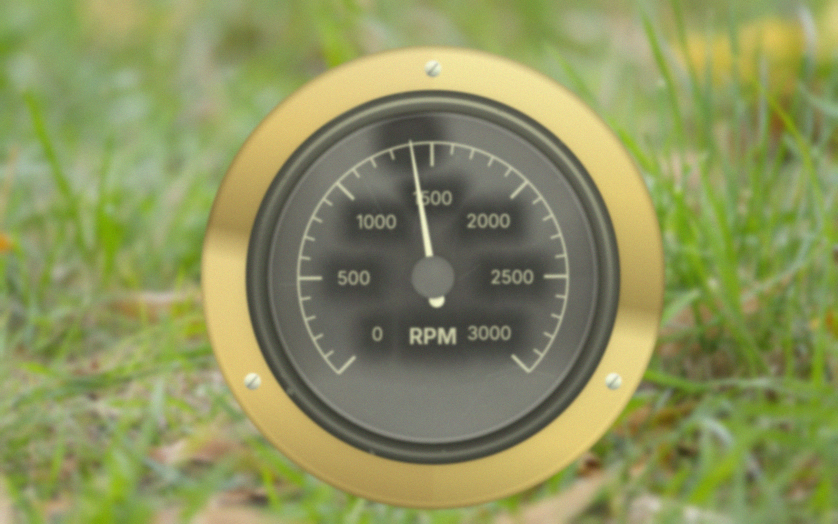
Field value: 1400 rpm
